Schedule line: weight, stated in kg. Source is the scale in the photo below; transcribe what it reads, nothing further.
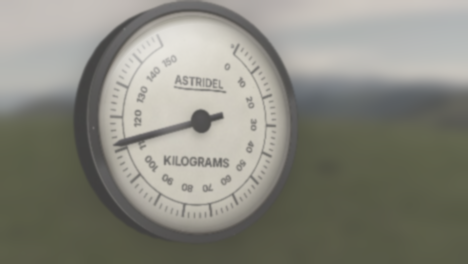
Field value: 112 kg
